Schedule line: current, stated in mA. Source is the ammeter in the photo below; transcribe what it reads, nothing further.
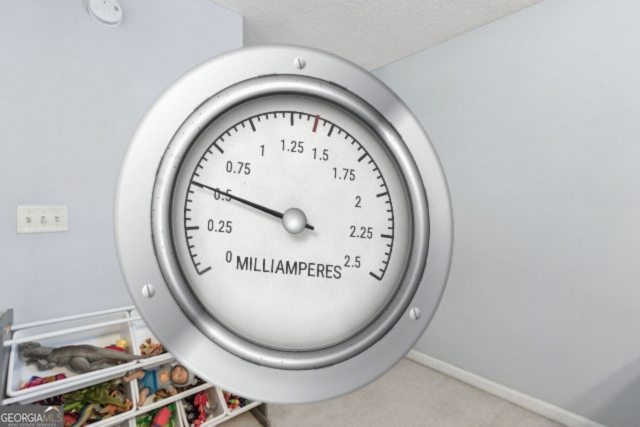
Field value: 0.5 mA
